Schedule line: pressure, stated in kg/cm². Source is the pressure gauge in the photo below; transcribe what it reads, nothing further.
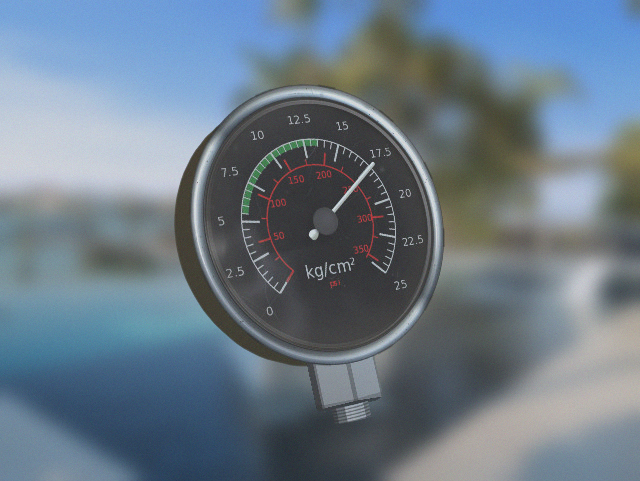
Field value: 17.5 kg/cm²
